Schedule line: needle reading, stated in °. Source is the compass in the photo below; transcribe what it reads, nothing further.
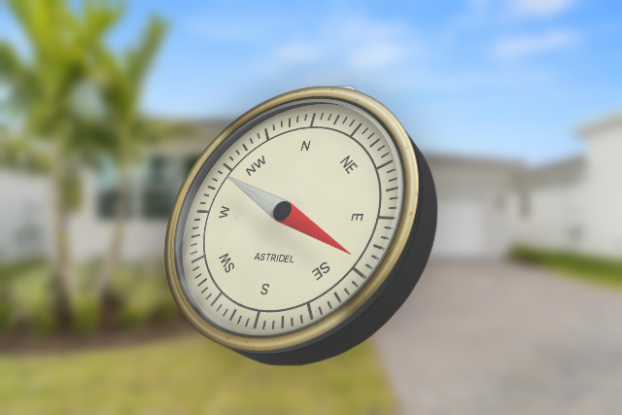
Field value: 115 °
